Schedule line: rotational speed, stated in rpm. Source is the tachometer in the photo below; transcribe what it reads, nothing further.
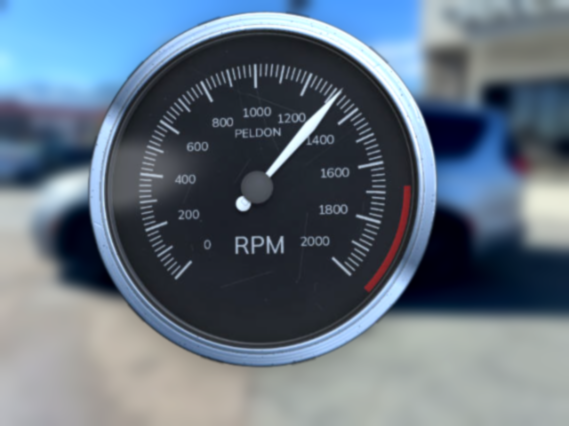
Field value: 1320 rpm
